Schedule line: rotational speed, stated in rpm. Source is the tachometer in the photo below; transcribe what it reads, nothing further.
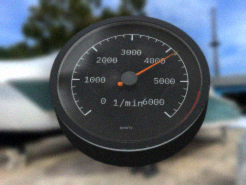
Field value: 4200 rpm
